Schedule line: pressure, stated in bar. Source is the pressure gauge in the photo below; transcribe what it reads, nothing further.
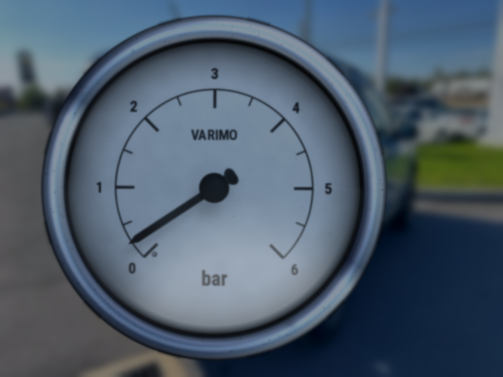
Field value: 0.25 bar
